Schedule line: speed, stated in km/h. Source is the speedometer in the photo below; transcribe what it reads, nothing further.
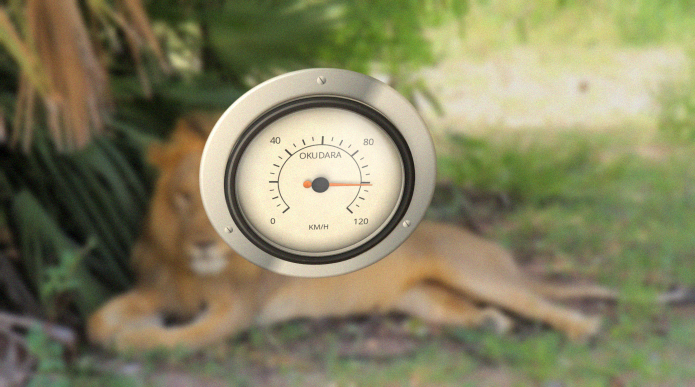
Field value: 100 km/h
